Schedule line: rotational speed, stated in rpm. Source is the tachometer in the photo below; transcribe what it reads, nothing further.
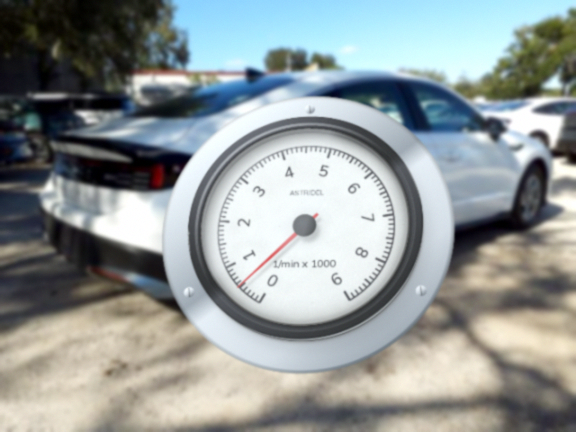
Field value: 500 rpm
